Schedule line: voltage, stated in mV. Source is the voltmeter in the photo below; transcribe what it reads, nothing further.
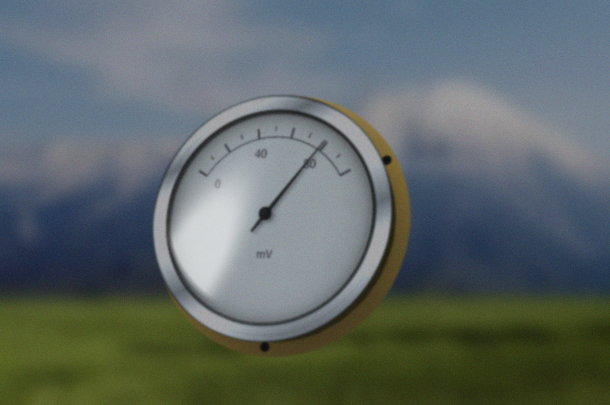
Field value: 80 mV
